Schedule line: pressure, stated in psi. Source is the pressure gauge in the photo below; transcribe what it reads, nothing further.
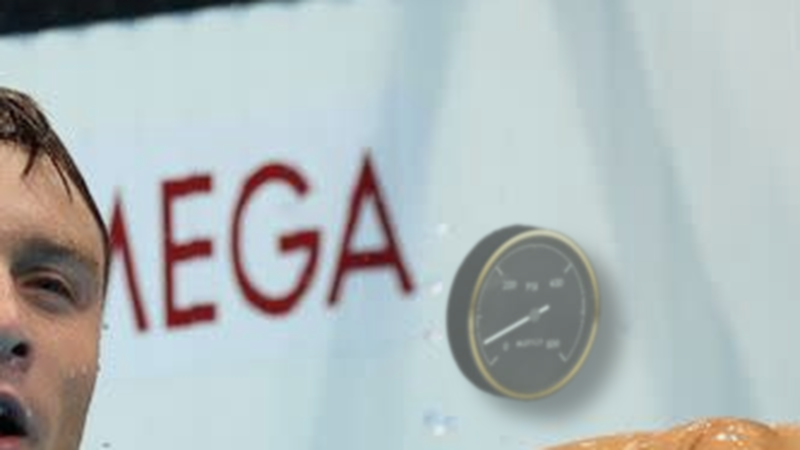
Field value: 50 psi
